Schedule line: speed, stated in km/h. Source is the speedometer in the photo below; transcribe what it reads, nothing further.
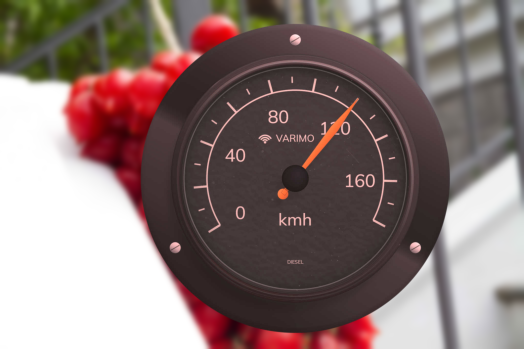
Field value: 120 km/h
